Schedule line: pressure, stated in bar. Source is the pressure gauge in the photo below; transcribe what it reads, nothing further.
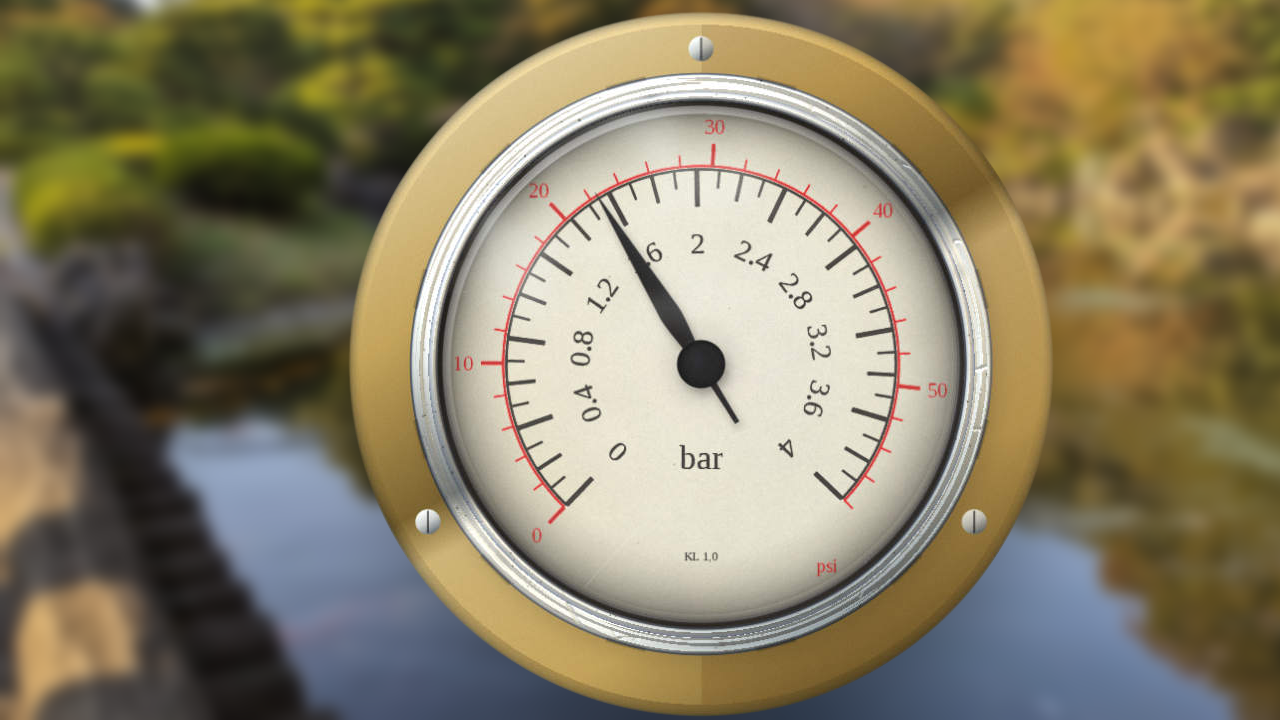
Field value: 1.55 bar
